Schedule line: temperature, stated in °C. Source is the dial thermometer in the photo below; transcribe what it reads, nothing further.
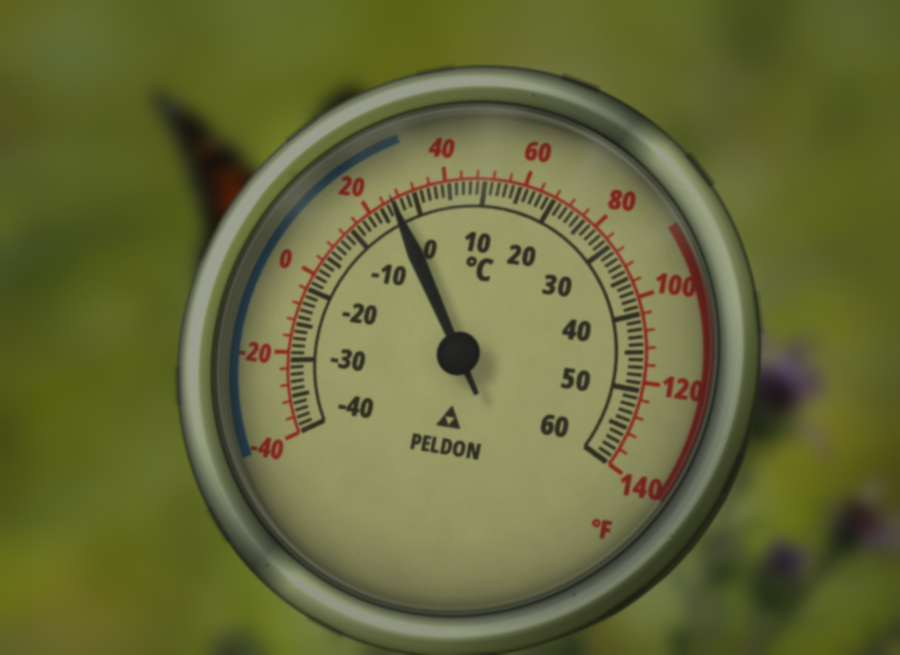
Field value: -3 °C
